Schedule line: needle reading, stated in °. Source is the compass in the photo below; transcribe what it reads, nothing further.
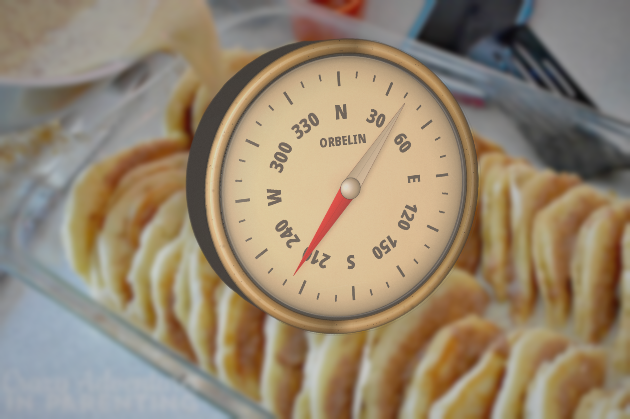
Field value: 220 °
